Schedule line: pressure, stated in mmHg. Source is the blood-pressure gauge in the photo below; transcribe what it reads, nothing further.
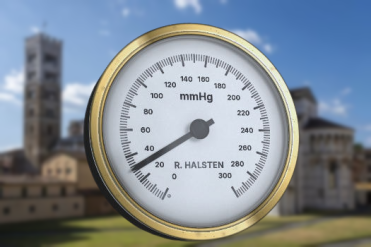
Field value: 30 mmHg
